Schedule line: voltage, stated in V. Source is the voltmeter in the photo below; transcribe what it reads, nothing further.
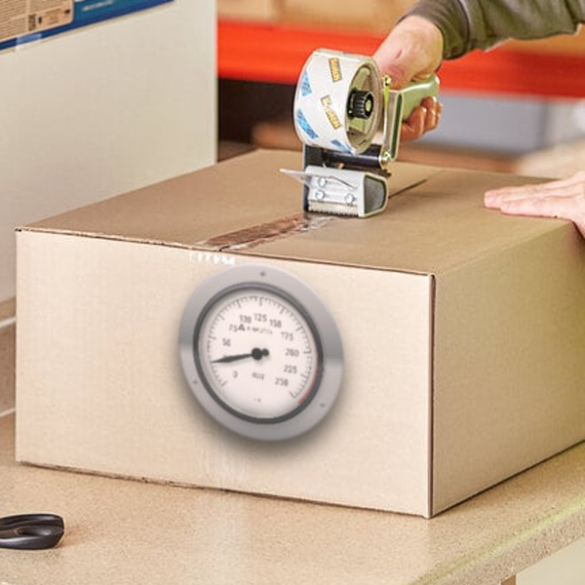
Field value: 25 V
